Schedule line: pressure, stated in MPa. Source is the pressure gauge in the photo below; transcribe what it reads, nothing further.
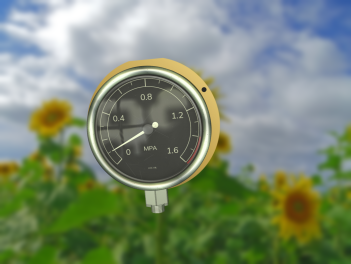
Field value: 0.1 MPa
